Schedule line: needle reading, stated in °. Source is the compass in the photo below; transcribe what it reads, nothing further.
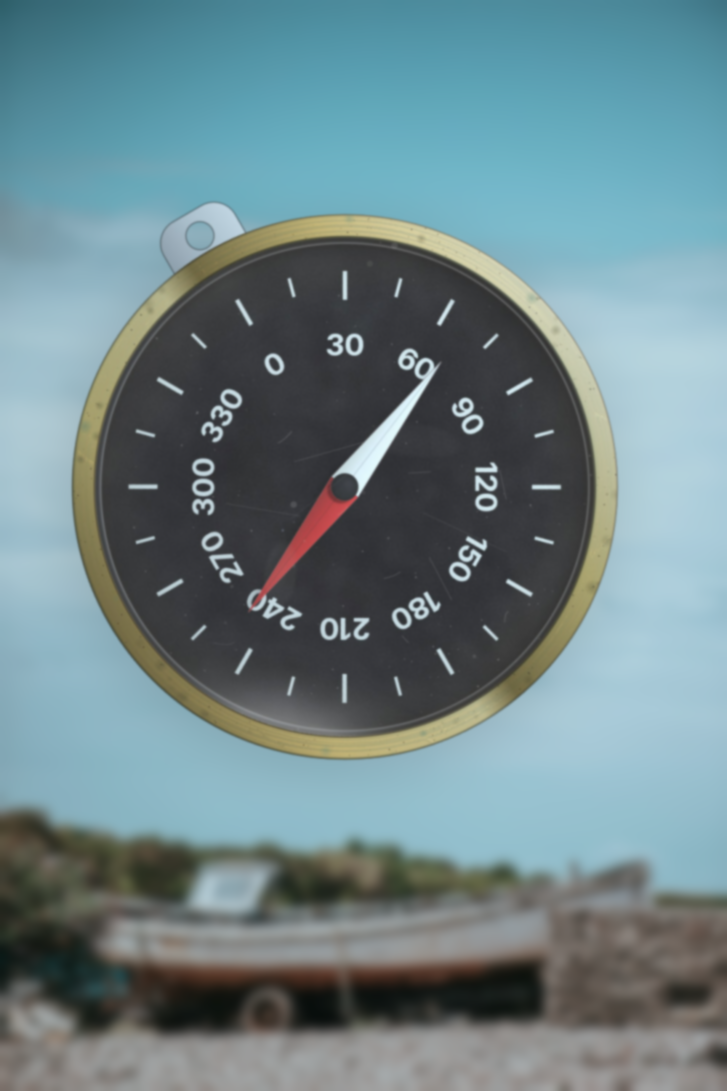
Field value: 247.5 °
